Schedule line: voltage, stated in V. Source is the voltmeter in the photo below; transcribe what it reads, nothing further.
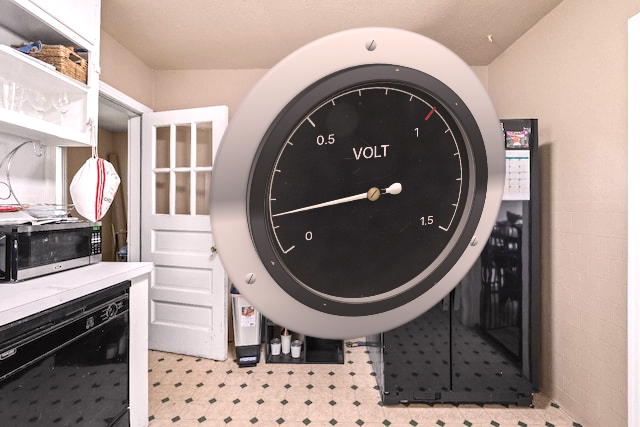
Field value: 0.15 V
